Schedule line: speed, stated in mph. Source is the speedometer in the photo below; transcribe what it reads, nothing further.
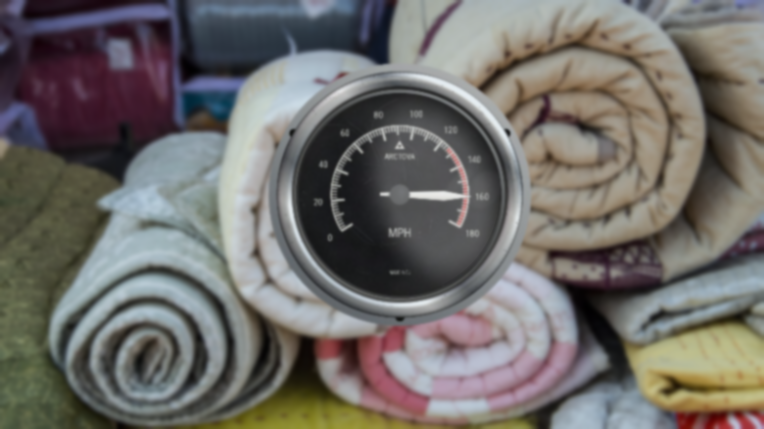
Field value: 160 mph
